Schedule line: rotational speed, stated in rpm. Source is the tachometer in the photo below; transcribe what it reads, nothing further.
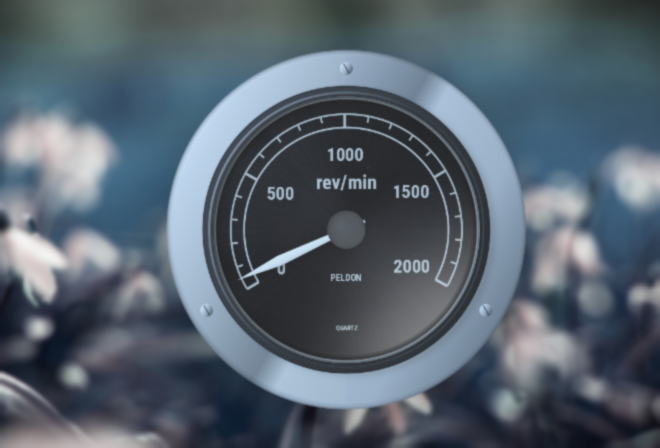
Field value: 50 rpm
